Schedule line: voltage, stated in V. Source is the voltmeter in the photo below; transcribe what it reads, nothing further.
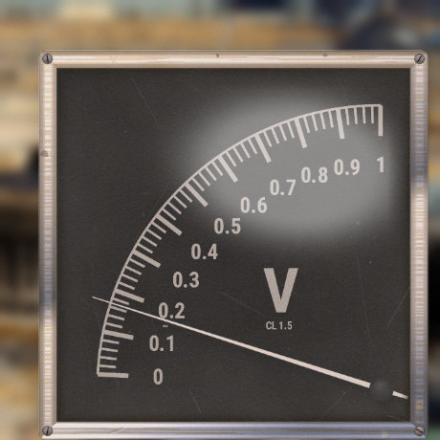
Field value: 0.17 V
